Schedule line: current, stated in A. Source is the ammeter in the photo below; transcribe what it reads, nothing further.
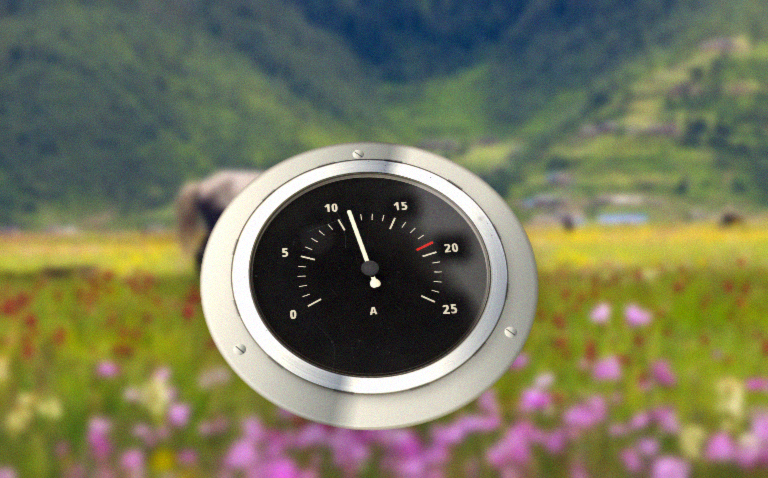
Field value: 11 A
